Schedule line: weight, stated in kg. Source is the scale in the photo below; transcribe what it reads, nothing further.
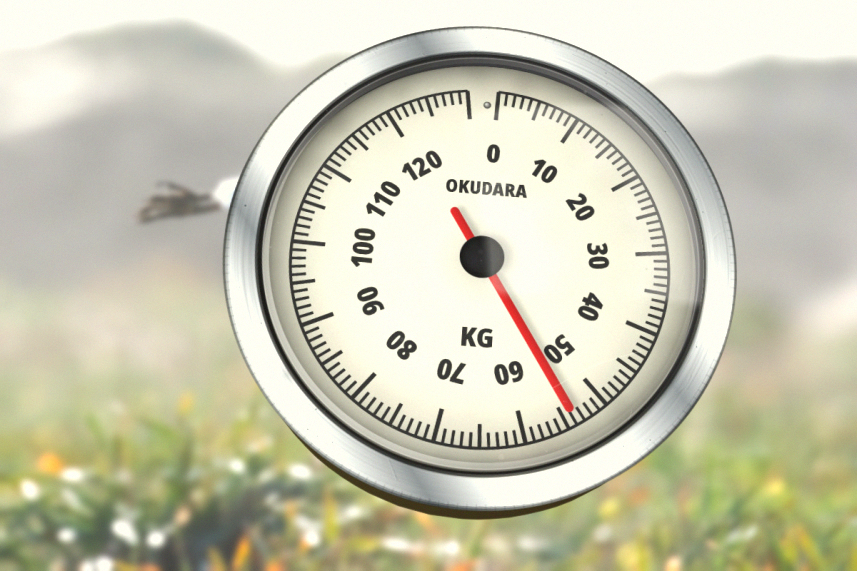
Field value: 54 kg
